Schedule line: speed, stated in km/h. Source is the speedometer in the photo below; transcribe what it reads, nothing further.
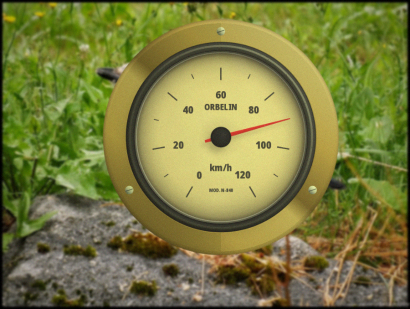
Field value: 90 km/h
